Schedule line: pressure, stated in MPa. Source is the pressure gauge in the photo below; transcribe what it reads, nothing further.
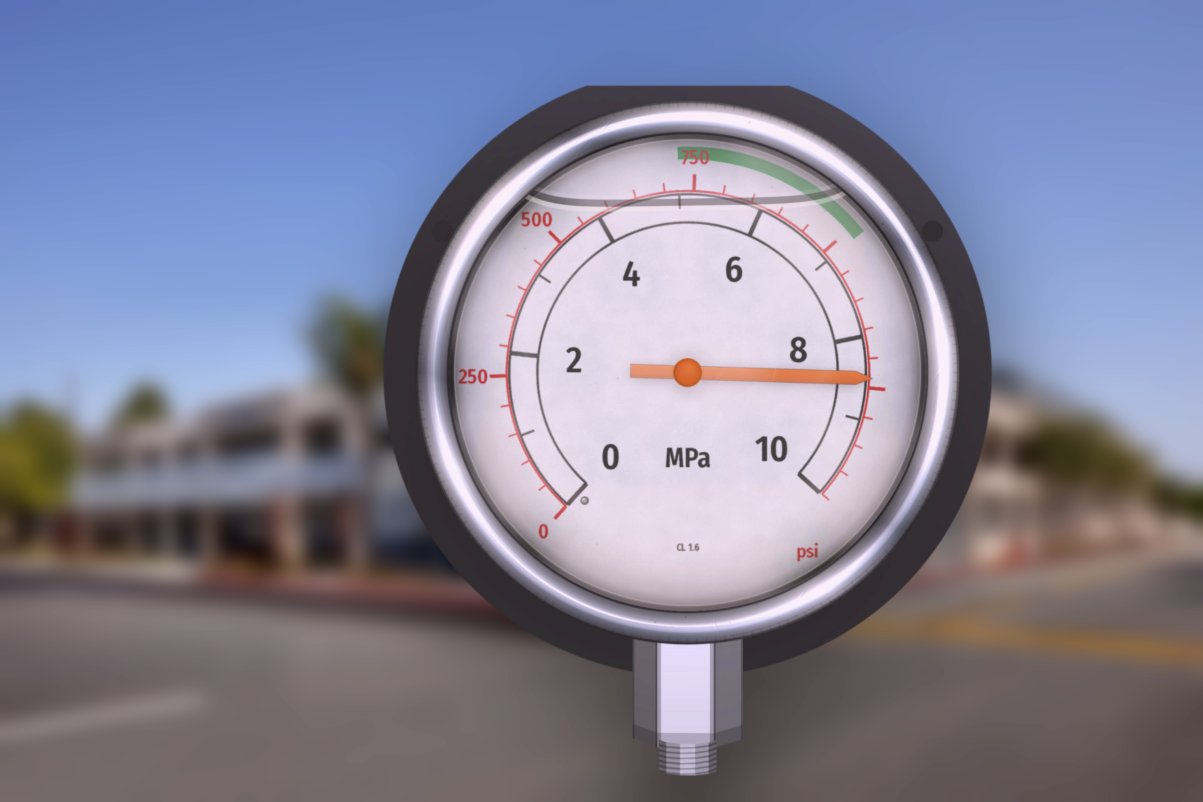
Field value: 8.5 MPa
